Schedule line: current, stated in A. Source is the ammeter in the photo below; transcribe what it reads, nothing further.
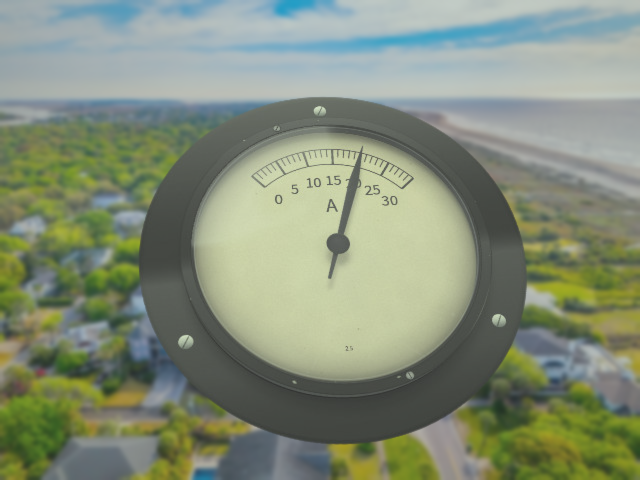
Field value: 20 A
